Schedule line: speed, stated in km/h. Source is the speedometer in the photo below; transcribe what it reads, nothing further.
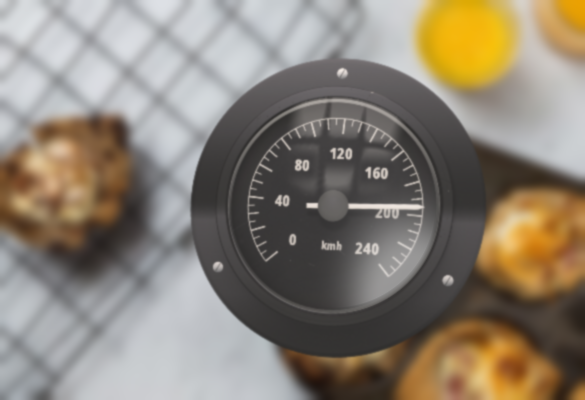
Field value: 195 km/h
